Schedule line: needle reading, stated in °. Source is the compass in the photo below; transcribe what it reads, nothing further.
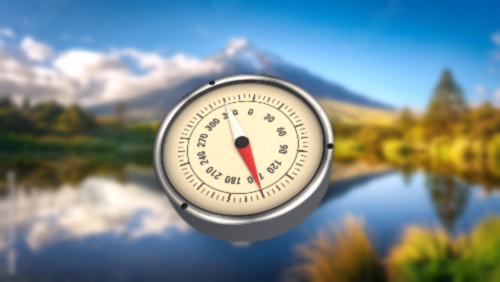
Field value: 150 °
